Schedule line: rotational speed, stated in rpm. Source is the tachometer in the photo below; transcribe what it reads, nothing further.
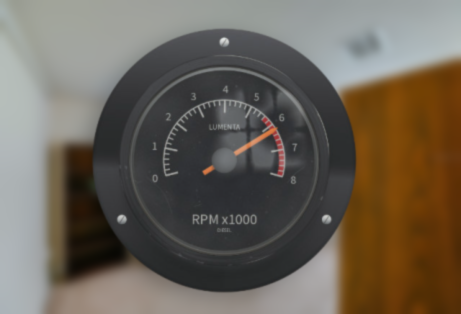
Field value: 6200 rpm
